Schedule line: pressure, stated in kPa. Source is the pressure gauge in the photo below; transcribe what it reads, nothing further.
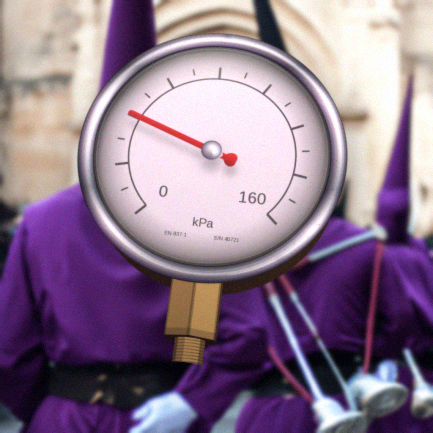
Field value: 40 kPa
